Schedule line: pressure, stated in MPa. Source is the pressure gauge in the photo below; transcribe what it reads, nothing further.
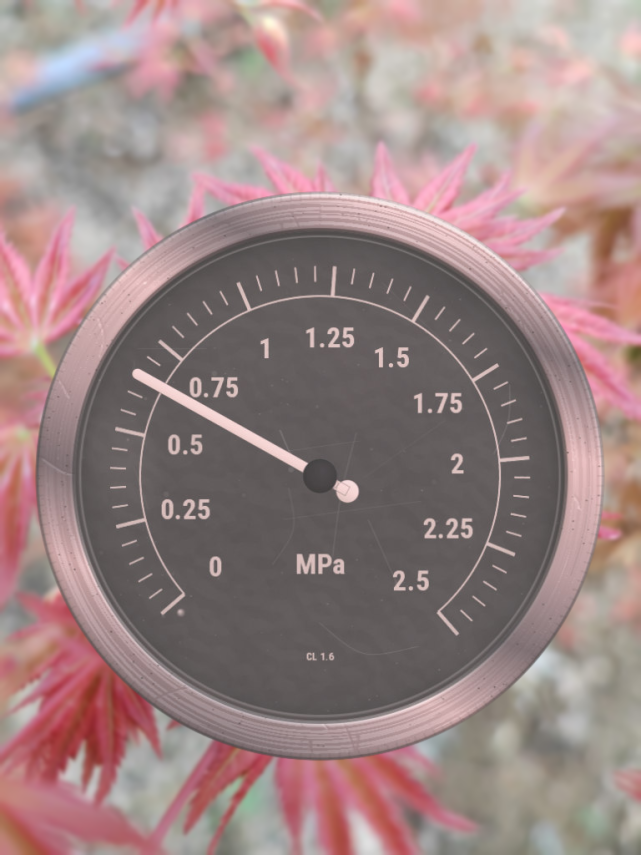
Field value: 0.65 MPa
